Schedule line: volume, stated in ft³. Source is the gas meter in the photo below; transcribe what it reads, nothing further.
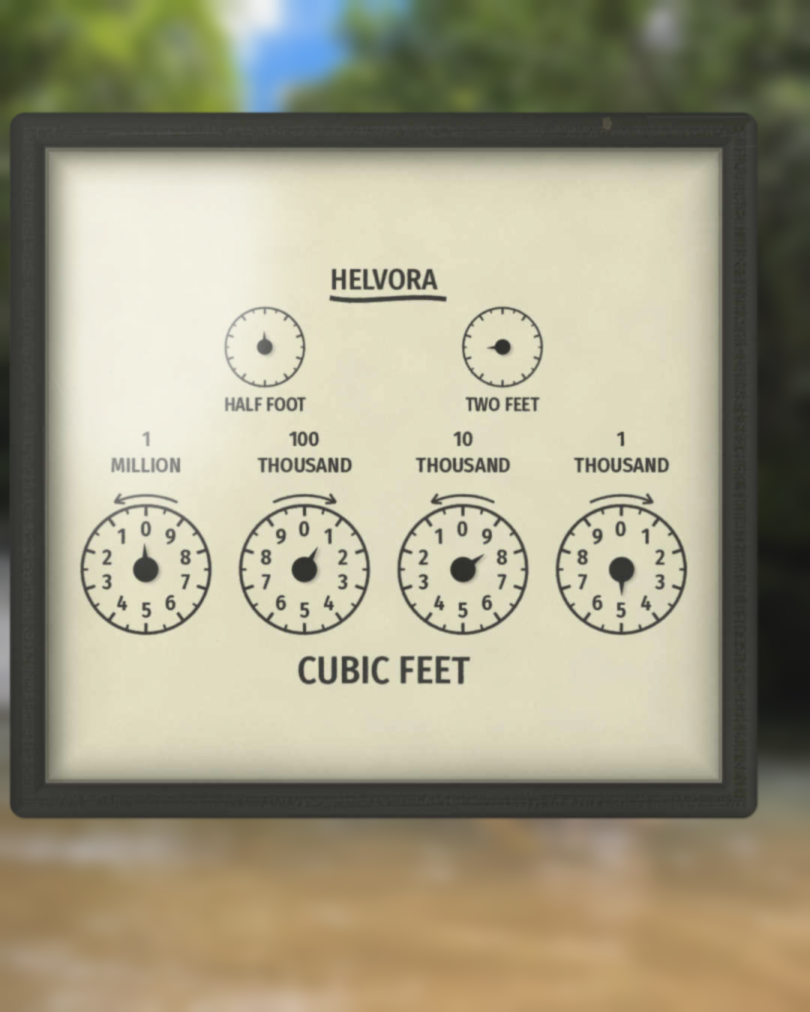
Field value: 8500 ft³
